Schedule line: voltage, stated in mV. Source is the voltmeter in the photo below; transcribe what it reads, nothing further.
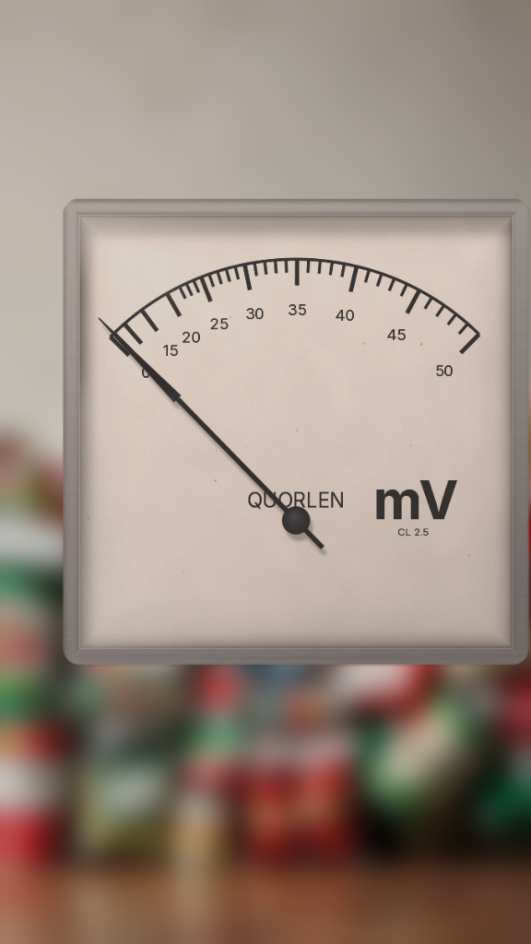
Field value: 5 mV
